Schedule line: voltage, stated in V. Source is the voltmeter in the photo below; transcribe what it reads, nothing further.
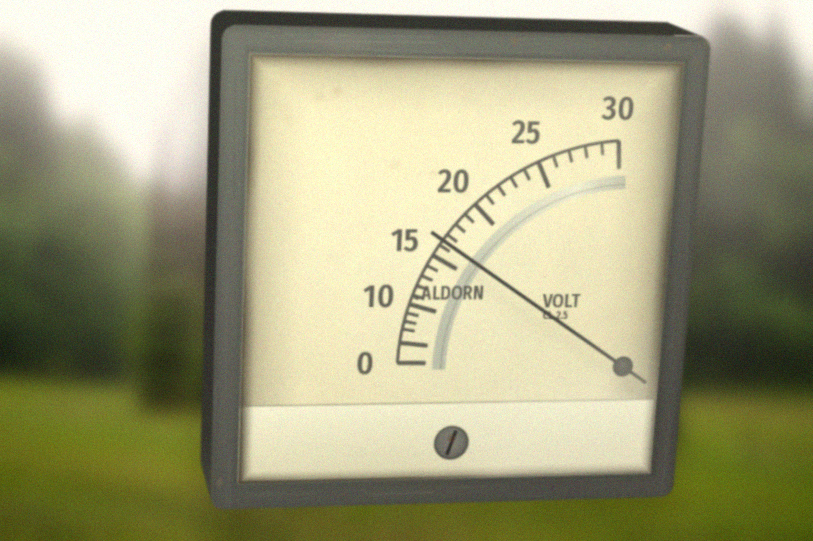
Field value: 16.5 V
